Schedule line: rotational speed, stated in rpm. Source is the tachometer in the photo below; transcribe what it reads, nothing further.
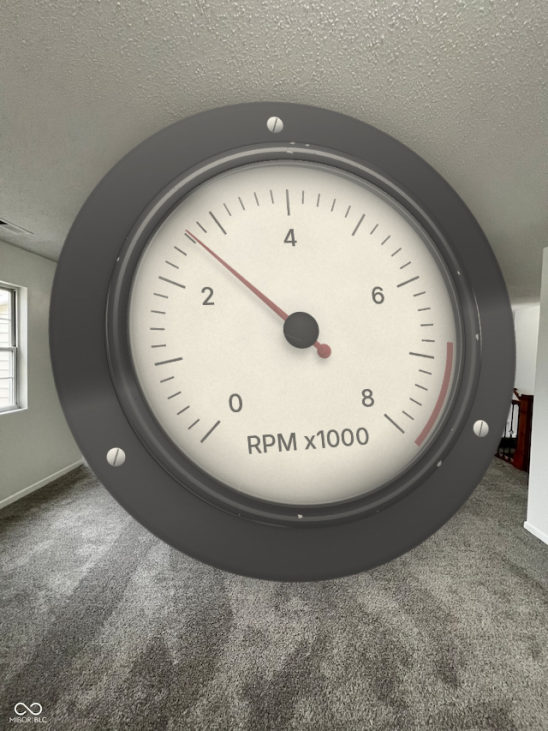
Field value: 2600 rpm
